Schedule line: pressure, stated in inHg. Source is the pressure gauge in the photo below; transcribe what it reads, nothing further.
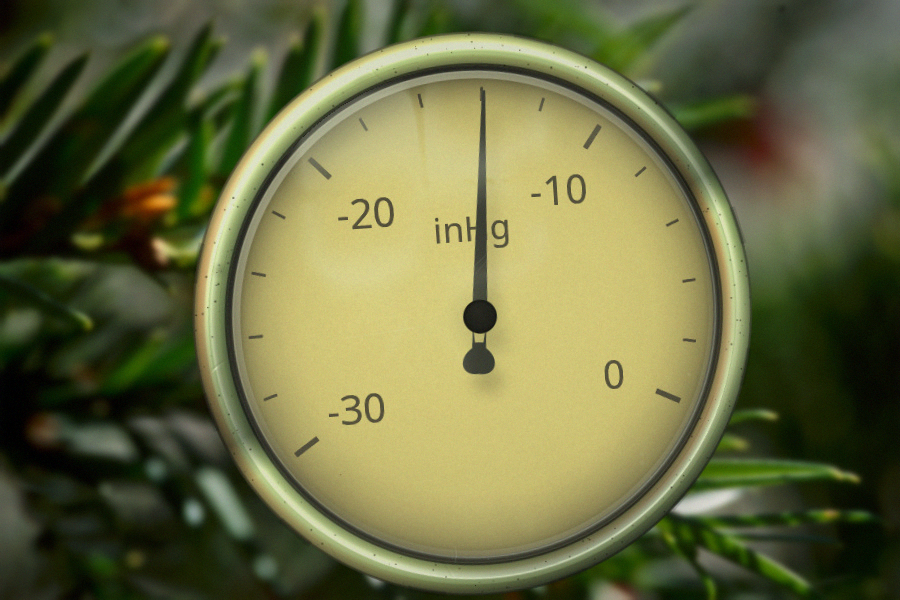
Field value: -14 inHg
